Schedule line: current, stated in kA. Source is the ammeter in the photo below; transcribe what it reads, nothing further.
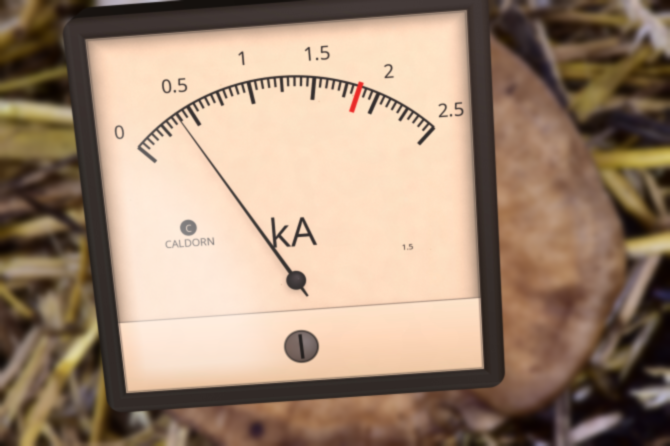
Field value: 0.4 kA
